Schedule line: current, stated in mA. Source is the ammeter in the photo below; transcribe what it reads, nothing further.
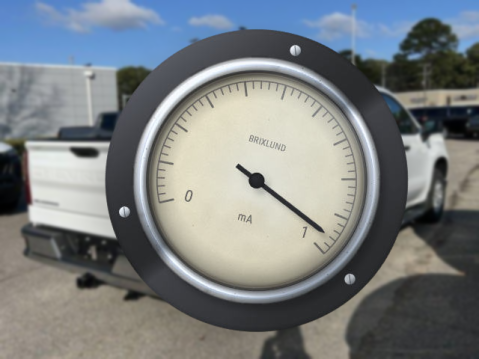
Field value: 0.96 mA
